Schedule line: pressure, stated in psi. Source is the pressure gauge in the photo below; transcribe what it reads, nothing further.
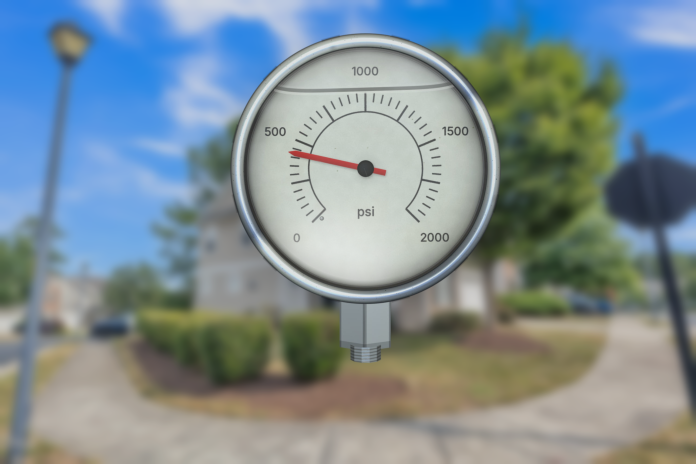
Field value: 425 psi
